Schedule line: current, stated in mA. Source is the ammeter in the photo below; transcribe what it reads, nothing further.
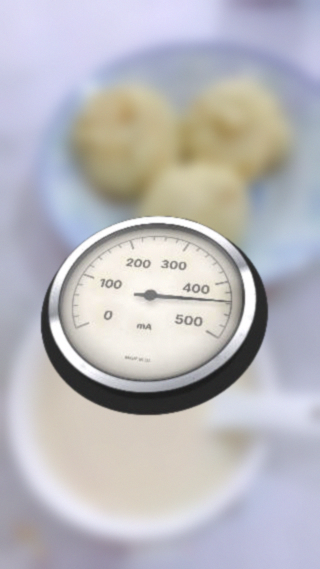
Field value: 440 mA
